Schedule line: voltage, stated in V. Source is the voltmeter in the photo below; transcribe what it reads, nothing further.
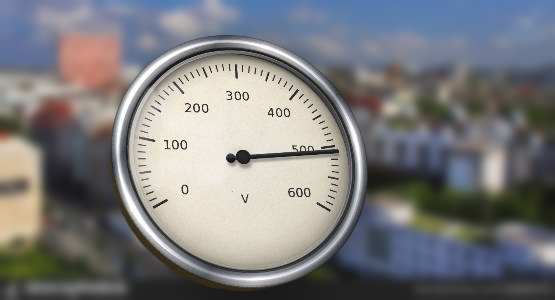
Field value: 510 V
